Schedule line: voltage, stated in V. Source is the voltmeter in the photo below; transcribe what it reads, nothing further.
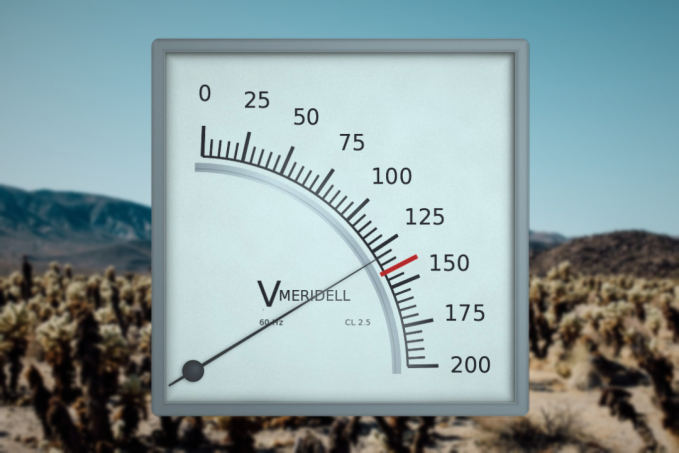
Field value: 130 V
